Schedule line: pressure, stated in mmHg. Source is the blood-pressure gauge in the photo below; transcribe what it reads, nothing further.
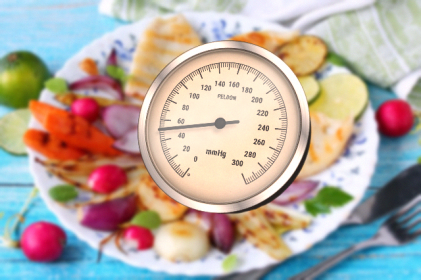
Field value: 50 mmHg
